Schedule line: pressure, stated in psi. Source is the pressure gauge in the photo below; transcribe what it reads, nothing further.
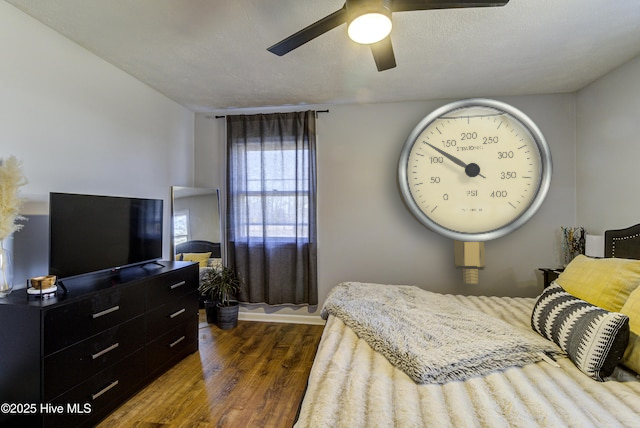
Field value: 120 psi
